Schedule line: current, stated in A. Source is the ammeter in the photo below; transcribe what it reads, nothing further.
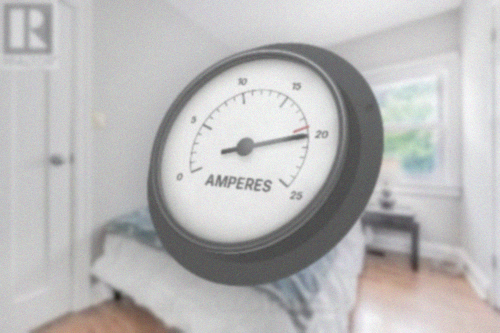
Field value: 20 A
